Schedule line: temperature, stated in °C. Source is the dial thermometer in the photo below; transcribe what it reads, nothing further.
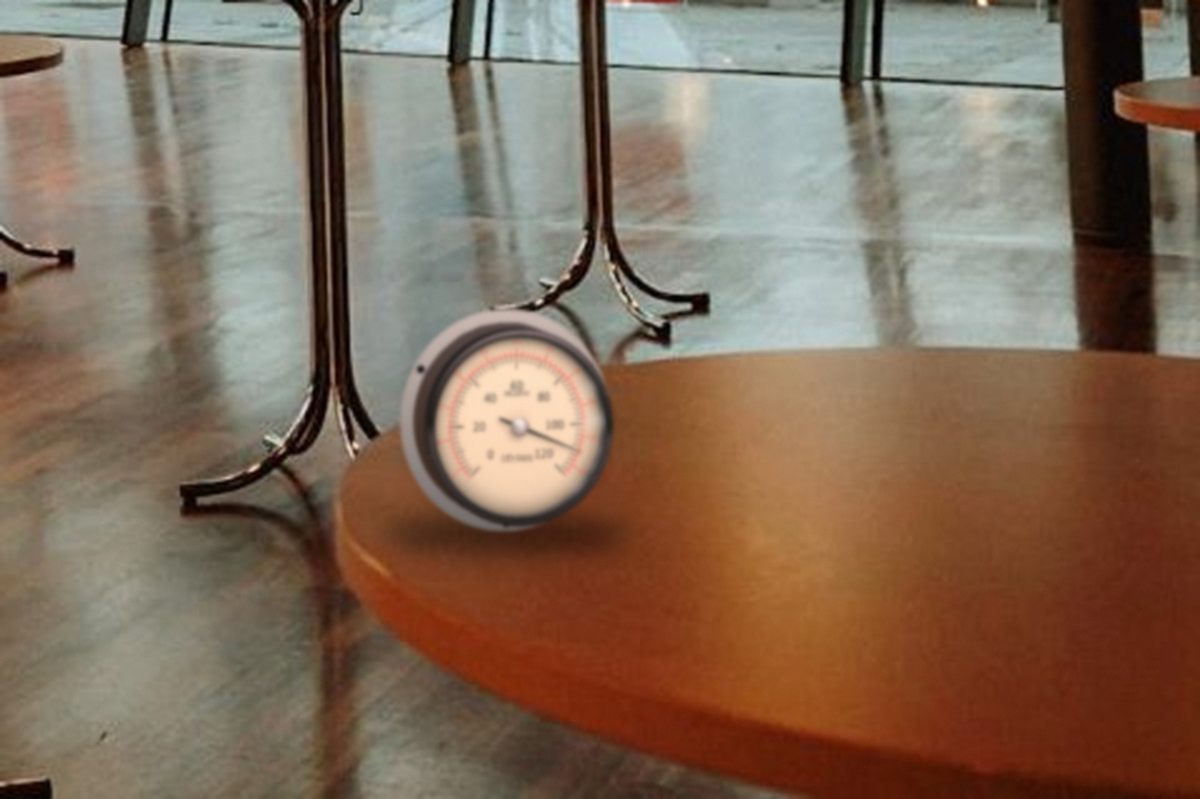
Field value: 110 °C
